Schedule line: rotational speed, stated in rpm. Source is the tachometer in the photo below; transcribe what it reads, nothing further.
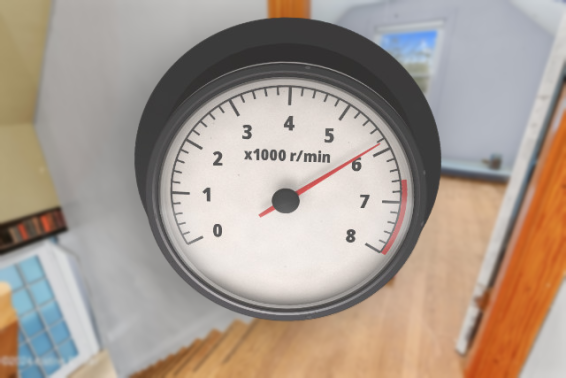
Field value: 5800 rpm
